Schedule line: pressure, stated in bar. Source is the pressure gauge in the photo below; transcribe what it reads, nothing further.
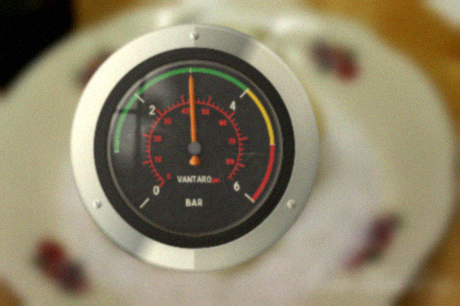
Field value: 3 bar
